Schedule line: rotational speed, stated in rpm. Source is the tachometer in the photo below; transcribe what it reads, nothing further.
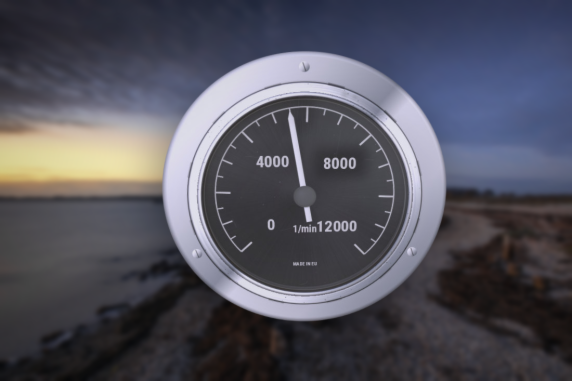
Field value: 5500 rpm
